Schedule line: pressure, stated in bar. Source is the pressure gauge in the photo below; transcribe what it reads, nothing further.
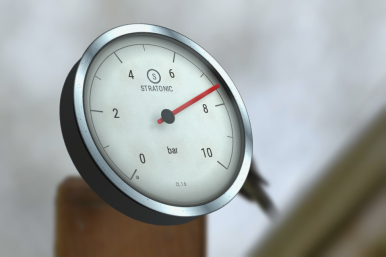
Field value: 7.5 bar
